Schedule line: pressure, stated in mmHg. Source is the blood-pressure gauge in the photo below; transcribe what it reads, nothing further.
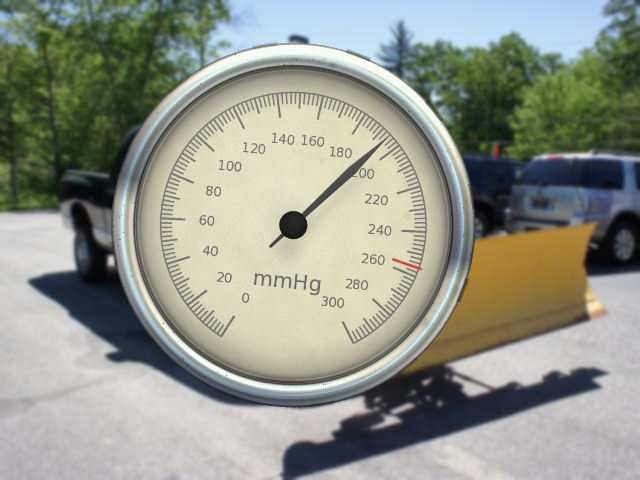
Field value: 194 mmHg
